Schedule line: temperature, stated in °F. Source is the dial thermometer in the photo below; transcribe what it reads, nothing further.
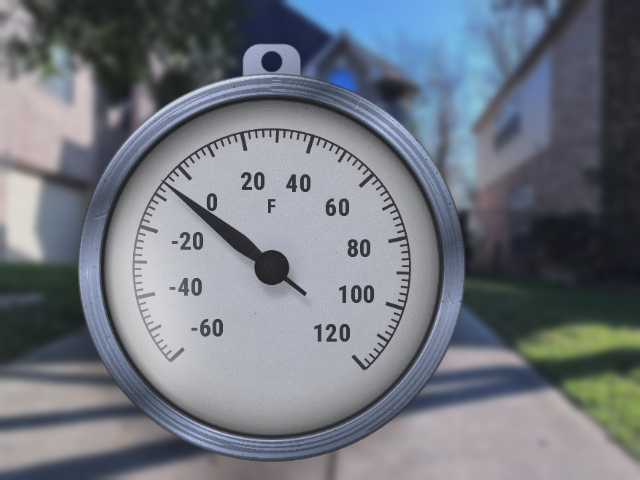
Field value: -6 °F
